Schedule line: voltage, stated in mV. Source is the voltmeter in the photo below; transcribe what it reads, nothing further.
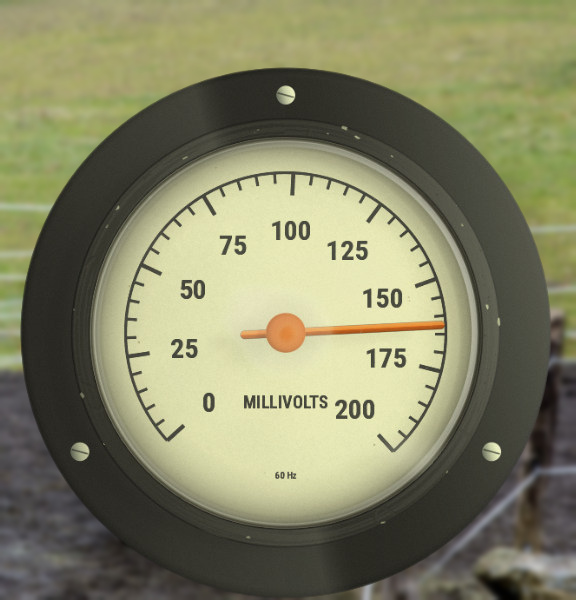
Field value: 162.5 mV
